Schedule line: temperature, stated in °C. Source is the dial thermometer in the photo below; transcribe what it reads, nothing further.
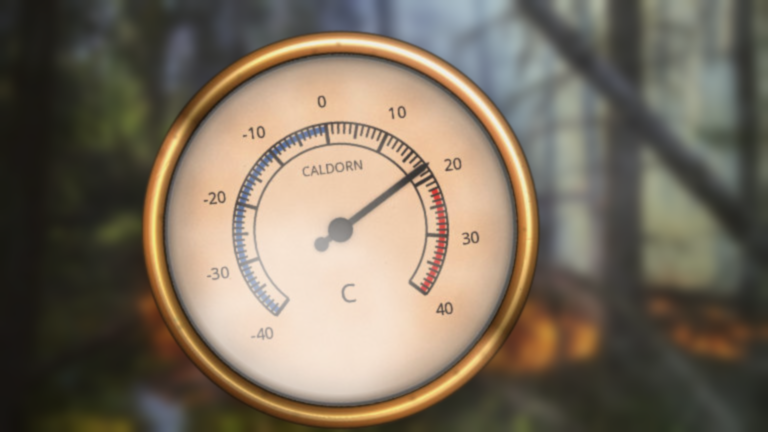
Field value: 18 °C
